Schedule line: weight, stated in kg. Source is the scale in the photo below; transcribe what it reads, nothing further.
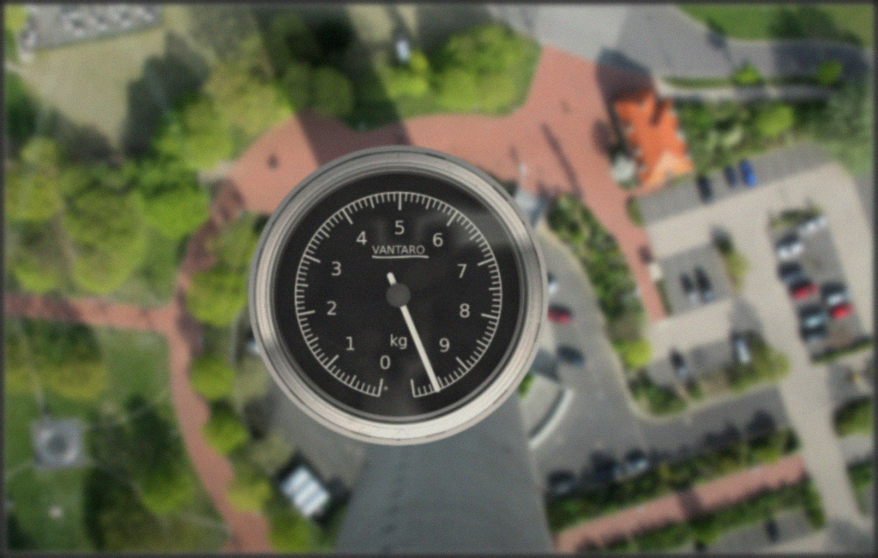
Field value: 9.6 kg
